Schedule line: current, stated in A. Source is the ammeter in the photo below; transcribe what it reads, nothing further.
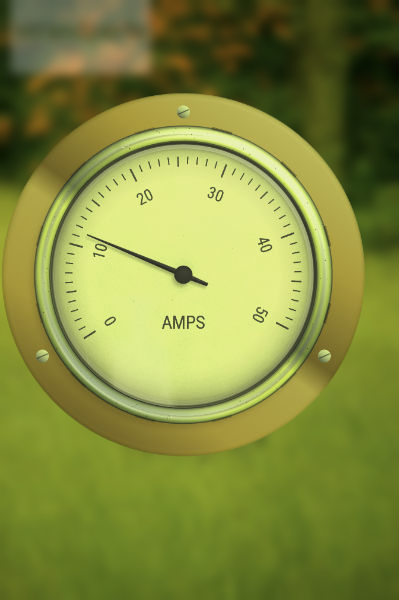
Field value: 11.5 A
